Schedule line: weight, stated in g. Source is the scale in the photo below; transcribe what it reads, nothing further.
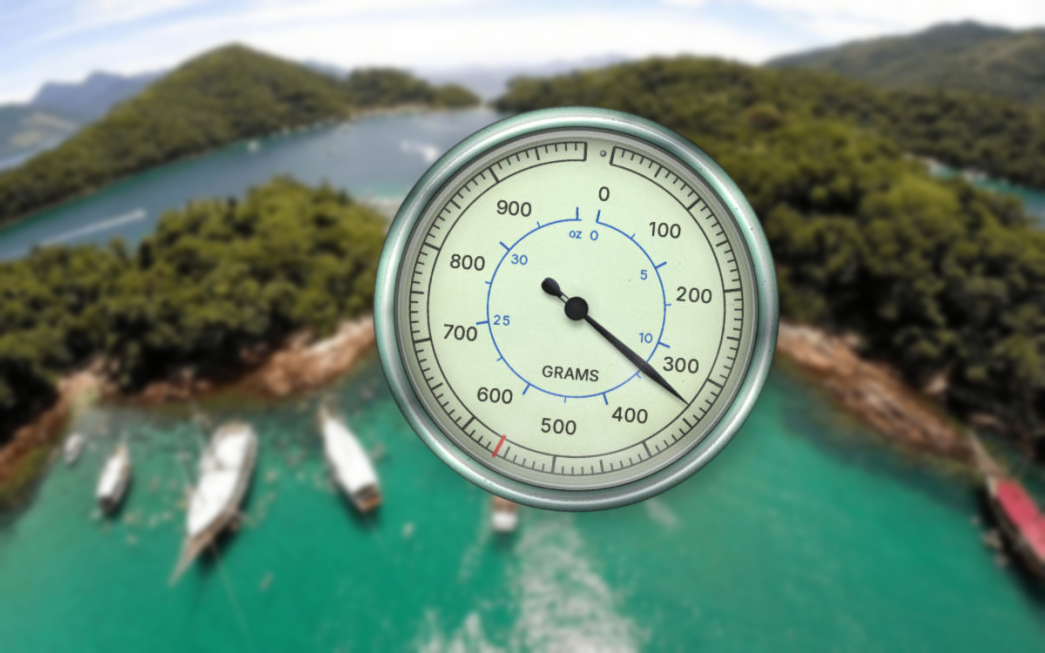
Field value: 335 g
